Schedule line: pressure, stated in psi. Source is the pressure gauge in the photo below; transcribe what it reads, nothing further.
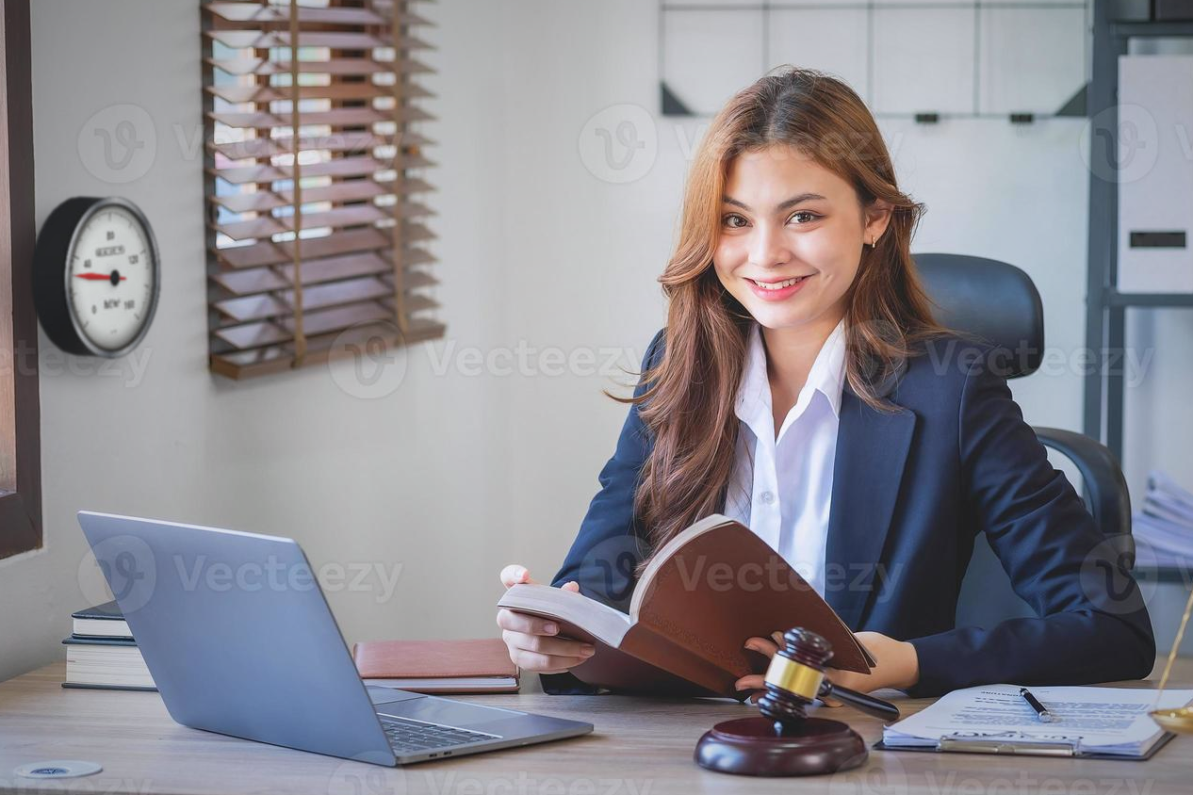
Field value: 30 psi
